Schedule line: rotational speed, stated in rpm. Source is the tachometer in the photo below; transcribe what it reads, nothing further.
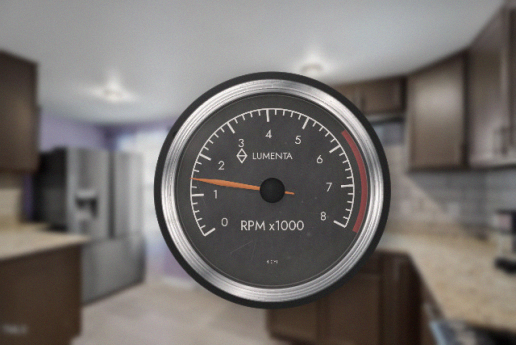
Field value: 1400 rpm
